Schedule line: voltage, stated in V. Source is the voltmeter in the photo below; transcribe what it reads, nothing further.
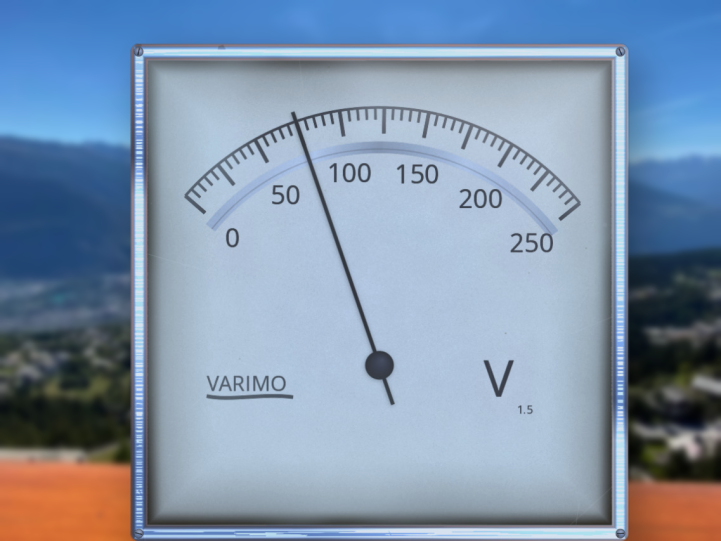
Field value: 75 V
